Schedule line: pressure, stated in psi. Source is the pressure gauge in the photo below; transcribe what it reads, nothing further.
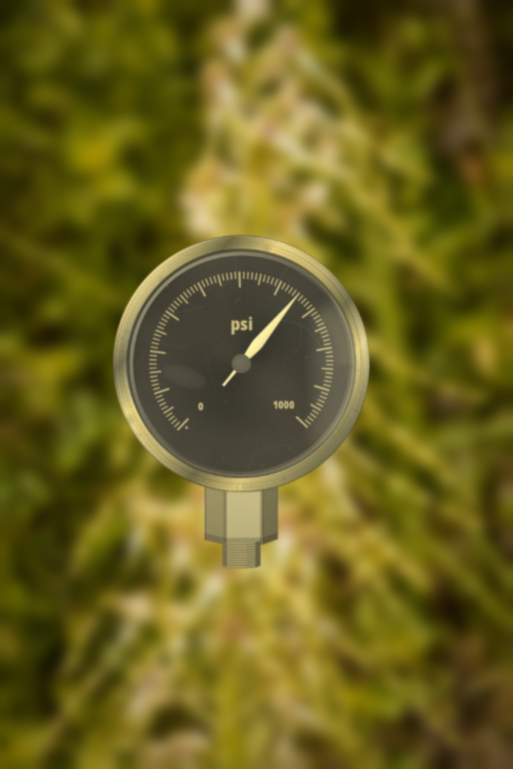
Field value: 650 psi
